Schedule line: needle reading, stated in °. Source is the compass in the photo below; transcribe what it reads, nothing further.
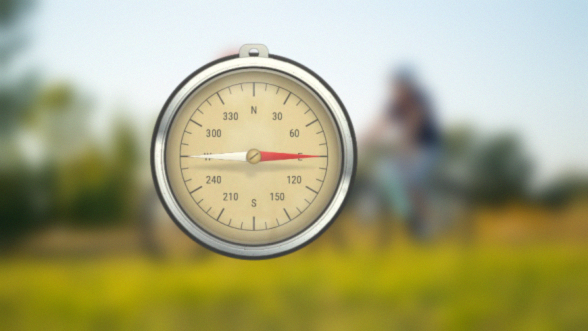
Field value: 90 °
